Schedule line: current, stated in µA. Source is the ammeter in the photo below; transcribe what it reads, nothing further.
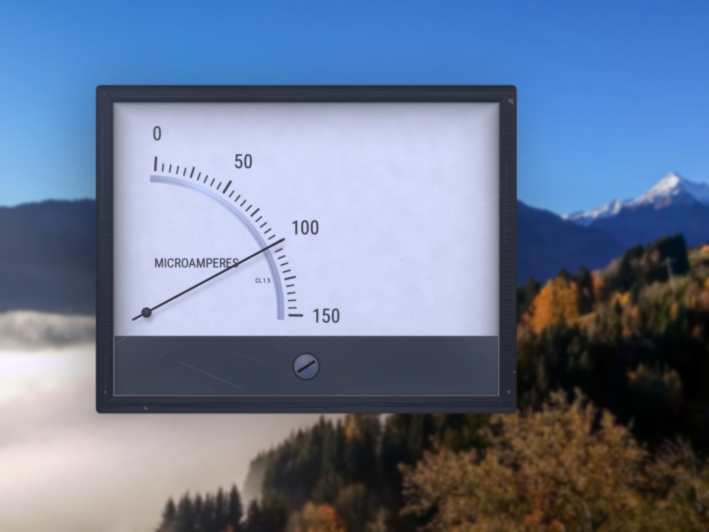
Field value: 100 µA
